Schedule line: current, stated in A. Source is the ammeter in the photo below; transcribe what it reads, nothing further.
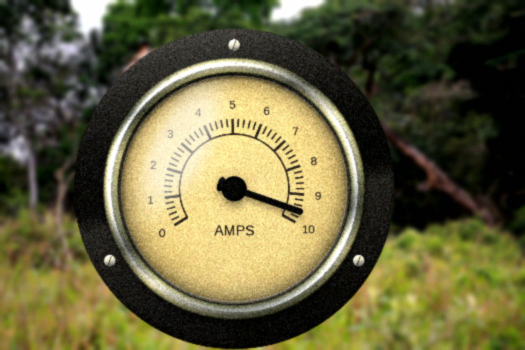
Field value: 9.6 A
